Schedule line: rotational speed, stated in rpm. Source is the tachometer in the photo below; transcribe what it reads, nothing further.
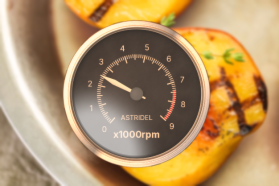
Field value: 2500 rpm
